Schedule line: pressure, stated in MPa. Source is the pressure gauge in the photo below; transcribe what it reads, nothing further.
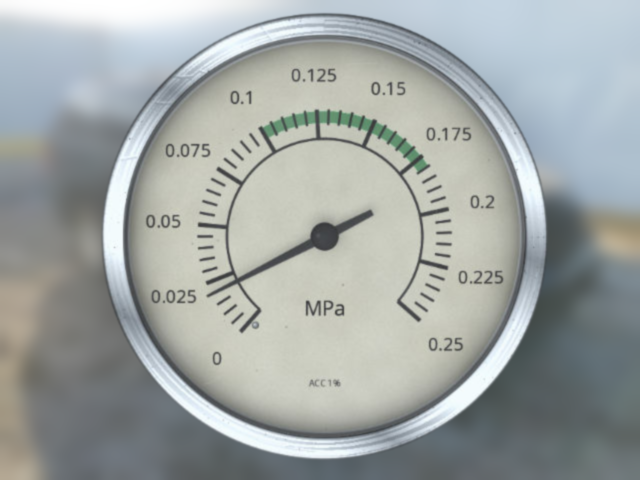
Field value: 0.02 MPa
